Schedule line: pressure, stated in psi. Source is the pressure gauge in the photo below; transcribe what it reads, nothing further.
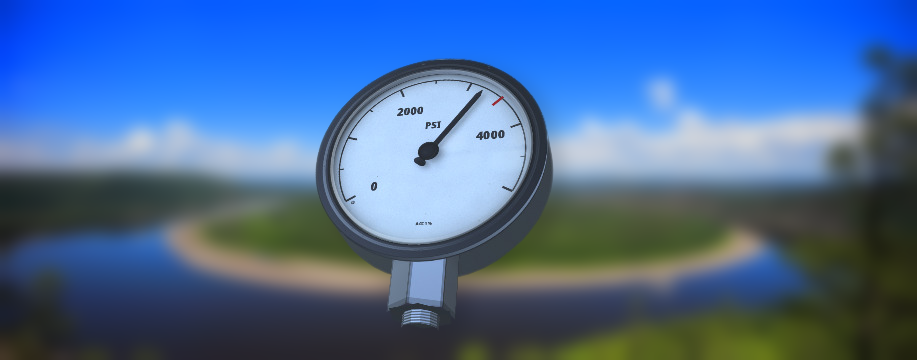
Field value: 3250 psi
